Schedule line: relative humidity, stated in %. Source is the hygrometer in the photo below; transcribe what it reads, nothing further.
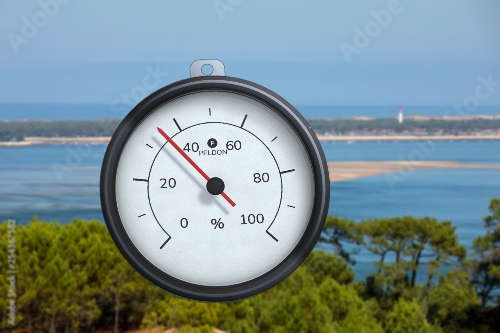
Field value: 35 %
